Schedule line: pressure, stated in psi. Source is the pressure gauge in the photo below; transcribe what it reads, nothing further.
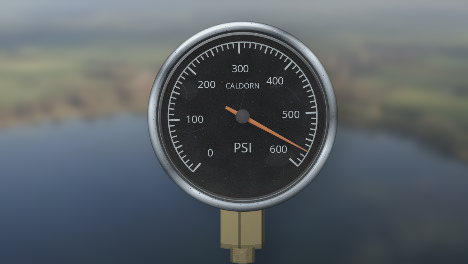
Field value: 570 psi
